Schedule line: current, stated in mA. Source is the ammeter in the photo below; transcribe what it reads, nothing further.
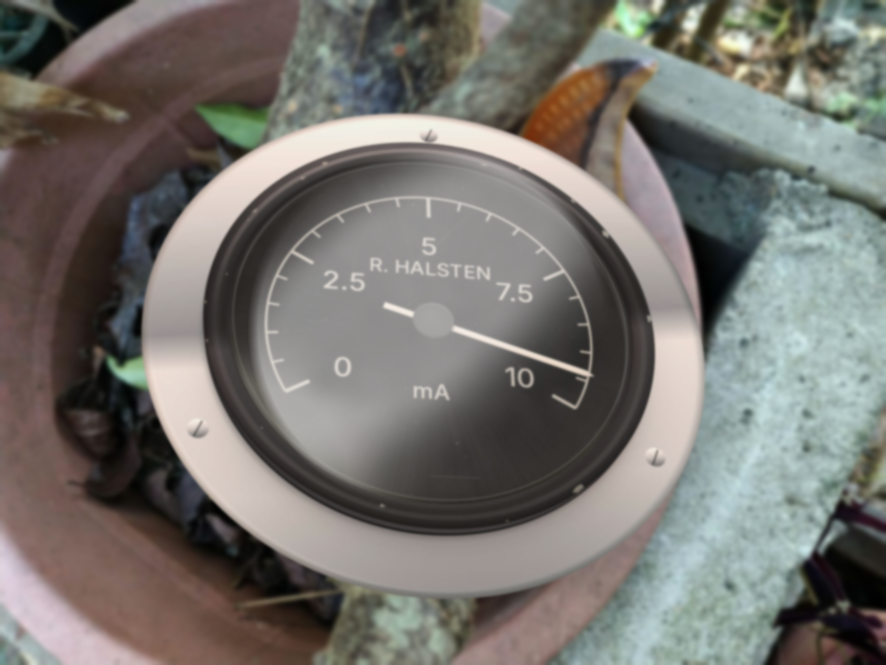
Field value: 9.5 mA
